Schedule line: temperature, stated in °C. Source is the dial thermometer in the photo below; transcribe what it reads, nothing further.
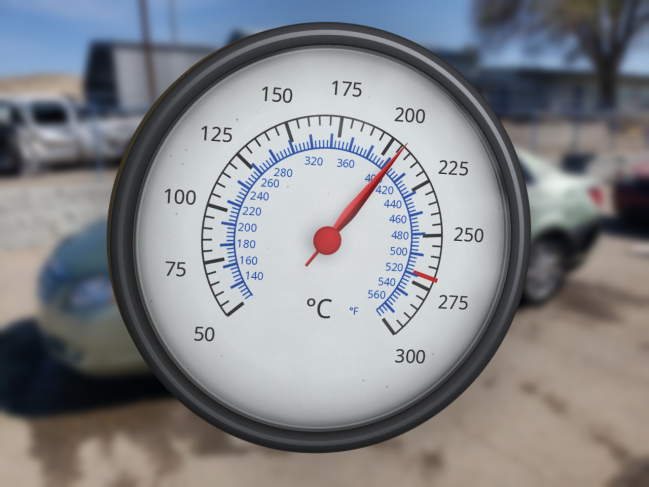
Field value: 205 °C
